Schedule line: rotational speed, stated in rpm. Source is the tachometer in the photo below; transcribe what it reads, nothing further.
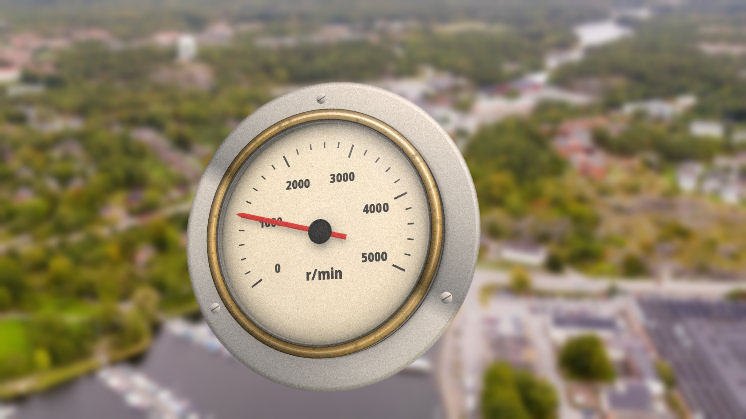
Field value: 1000 rpm
